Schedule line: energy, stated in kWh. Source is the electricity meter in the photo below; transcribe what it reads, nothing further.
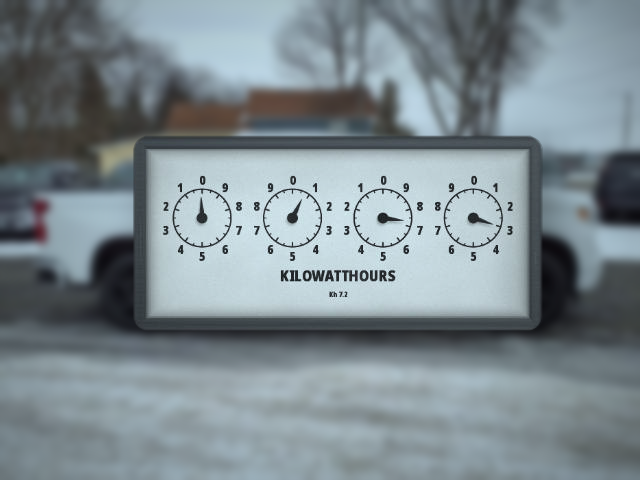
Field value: 73 kWh
